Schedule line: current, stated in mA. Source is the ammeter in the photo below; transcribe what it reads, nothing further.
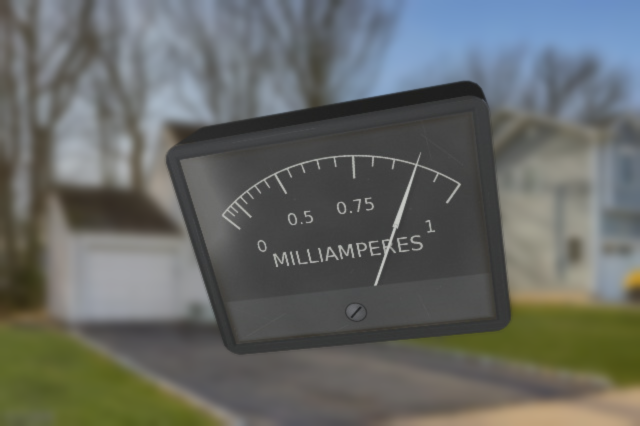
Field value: 0.9 mA
